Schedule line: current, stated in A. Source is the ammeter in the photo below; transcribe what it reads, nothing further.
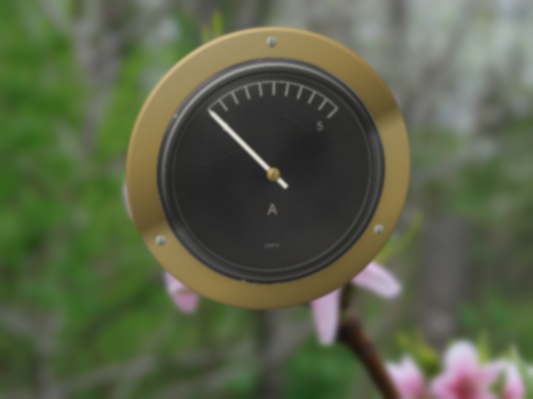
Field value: 0 A
